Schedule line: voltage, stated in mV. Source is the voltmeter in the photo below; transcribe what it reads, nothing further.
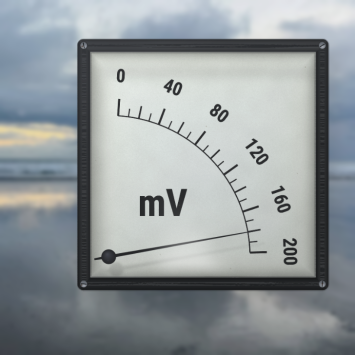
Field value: 180 mV
